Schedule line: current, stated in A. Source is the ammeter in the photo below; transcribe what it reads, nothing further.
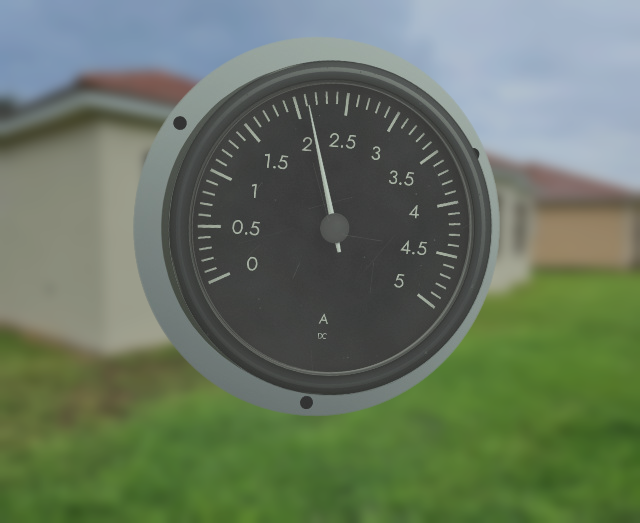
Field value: 2.1 A
